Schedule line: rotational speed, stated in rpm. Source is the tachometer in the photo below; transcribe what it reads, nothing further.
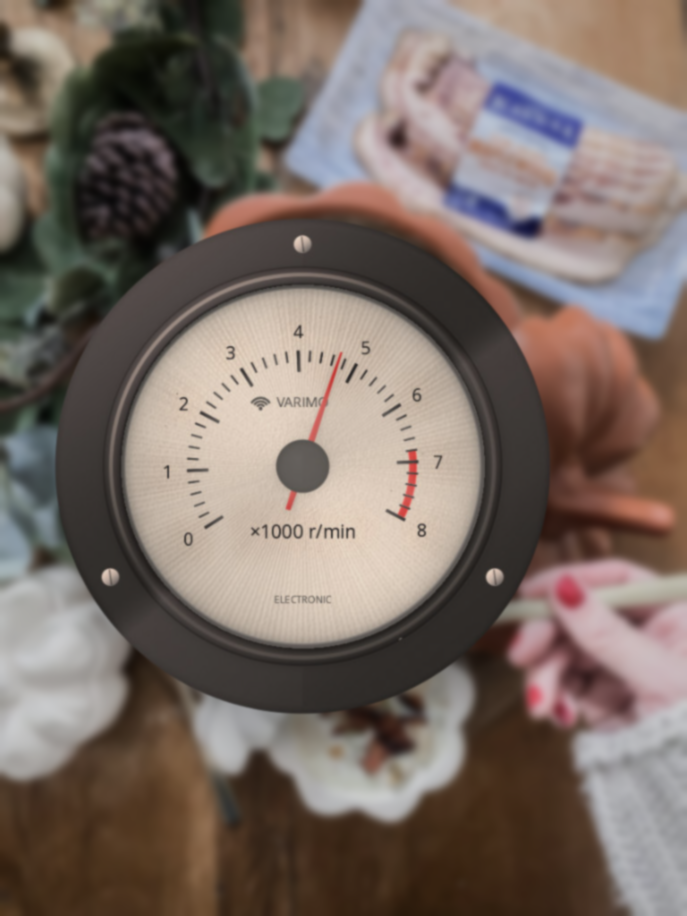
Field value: 4700 rpm
